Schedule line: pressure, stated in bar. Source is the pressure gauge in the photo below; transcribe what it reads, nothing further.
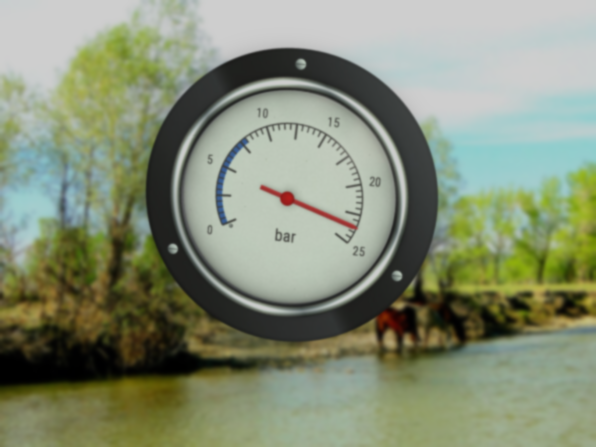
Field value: 23.5 bar
